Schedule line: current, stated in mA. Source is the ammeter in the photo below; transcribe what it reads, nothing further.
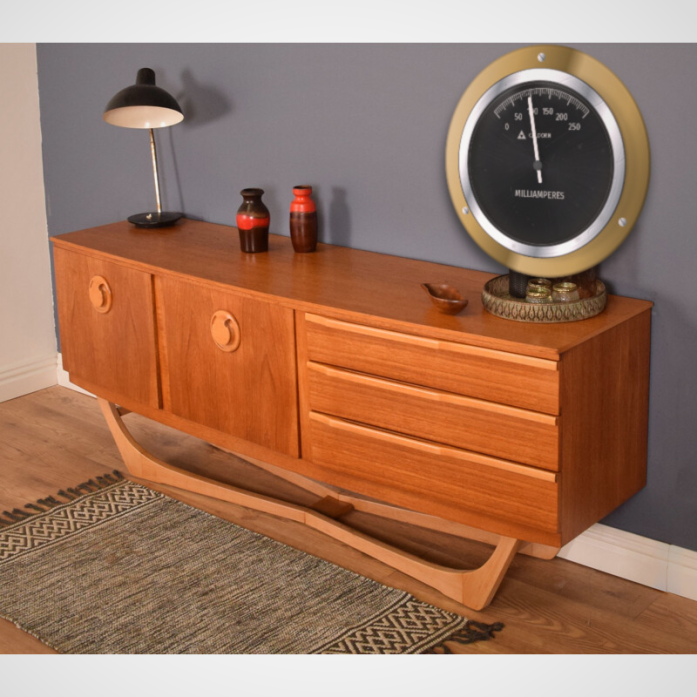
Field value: 100 mA
